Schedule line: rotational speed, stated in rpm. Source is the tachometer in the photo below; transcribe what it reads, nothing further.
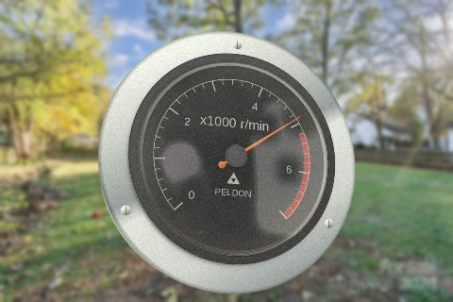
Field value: 4900 rpm
